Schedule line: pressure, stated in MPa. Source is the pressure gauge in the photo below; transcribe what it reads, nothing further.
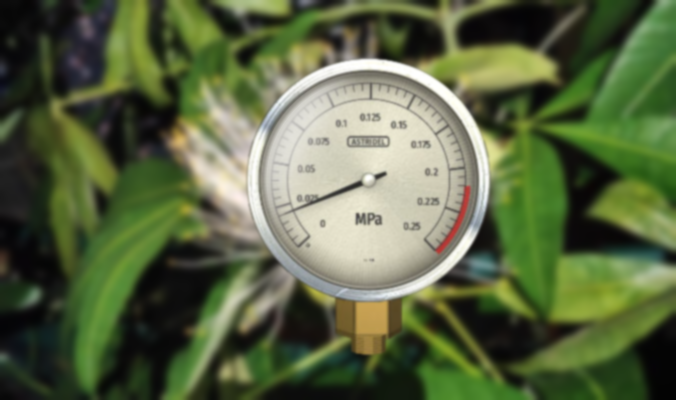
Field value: 0.02 MPa
